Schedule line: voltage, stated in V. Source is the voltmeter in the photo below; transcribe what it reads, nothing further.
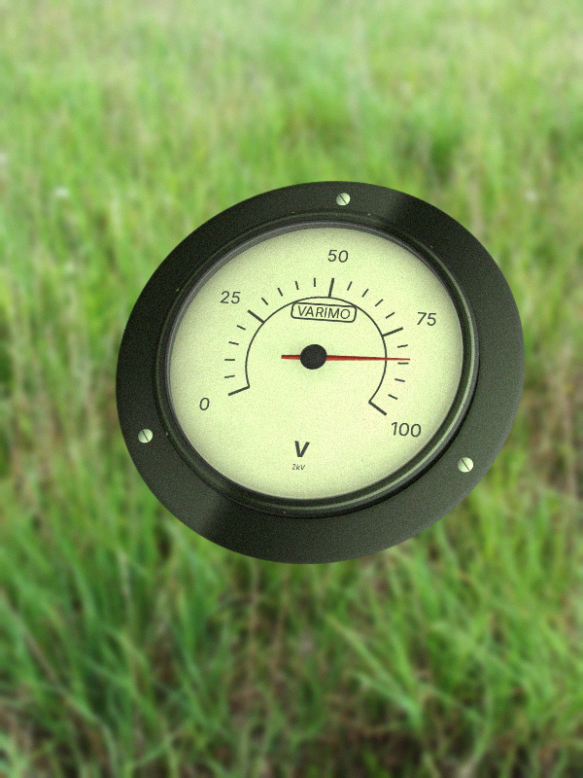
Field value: 85 V
